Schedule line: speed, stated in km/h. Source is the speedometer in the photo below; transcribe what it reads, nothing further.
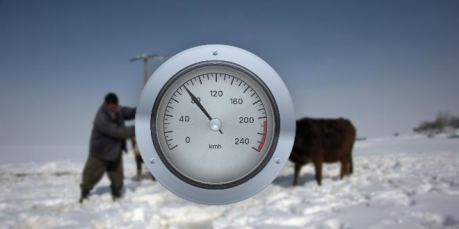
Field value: 80 km/h
